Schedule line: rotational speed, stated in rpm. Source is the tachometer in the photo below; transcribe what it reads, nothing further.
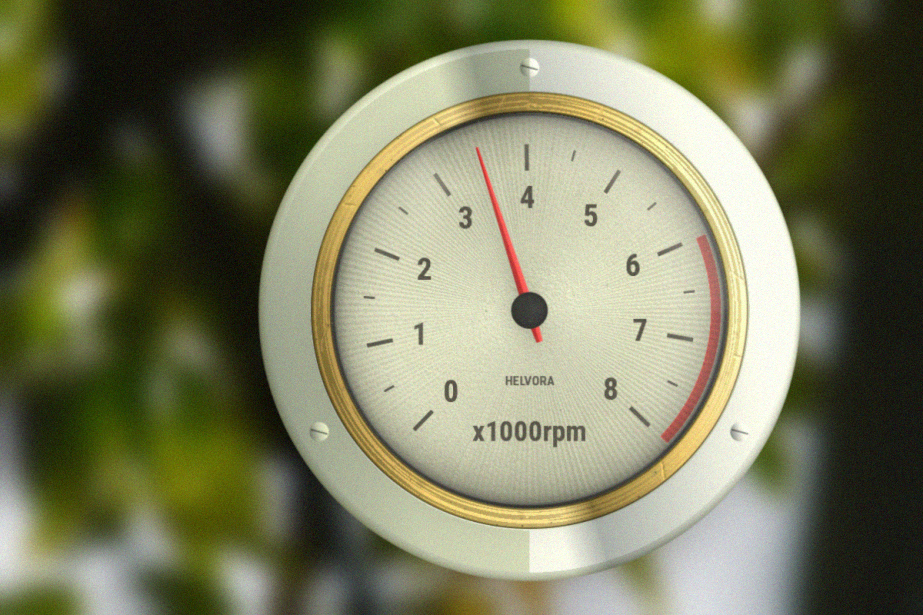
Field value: 3500 rpm
